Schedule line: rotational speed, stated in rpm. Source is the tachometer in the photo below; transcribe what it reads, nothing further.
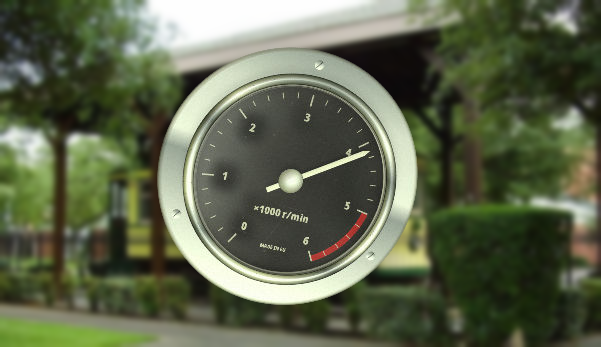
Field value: 4100 rpm
